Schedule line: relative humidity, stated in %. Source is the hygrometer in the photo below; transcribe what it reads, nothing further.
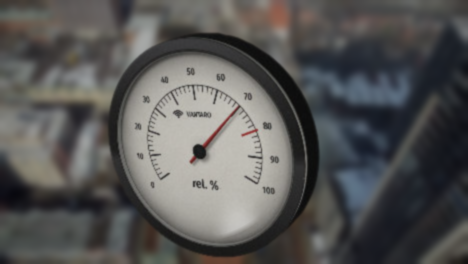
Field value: 70 %
